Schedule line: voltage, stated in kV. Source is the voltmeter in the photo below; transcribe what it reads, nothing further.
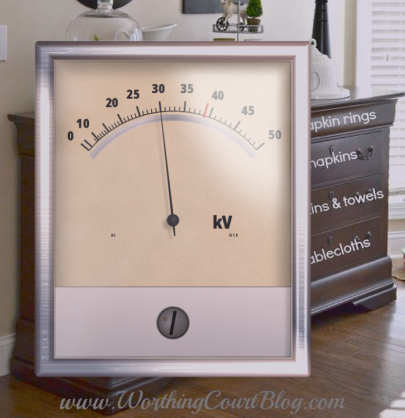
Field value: 30 kV
